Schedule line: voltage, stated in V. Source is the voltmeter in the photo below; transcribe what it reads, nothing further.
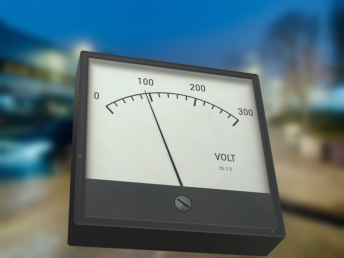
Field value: 90 V
